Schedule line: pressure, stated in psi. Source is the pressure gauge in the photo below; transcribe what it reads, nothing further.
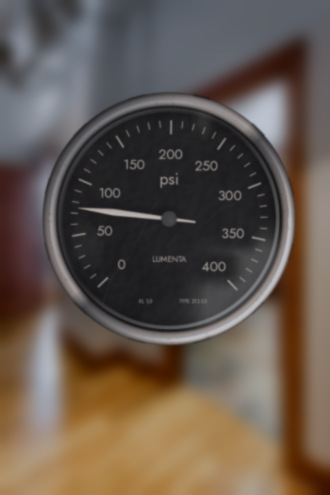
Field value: 75 psi
